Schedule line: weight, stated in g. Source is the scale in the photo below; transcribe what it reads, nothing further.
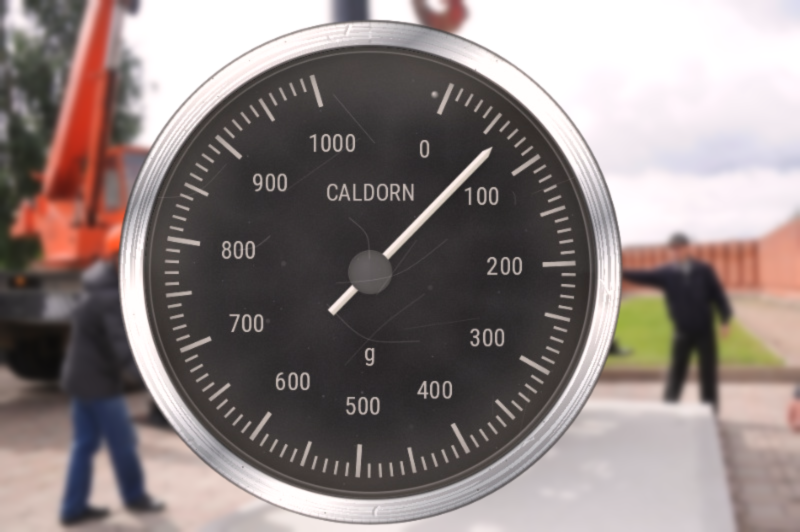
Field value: 65 g
